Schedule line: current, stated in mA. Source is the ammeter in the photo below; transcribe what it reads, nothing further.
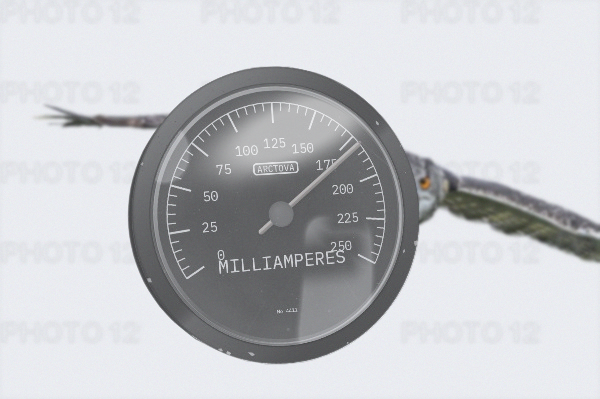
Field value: 180 mA
